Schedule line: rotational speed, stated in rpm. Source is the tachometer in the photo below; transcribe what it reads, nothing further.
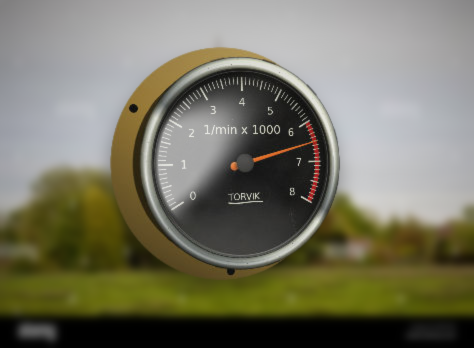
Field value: 6500 rpm
